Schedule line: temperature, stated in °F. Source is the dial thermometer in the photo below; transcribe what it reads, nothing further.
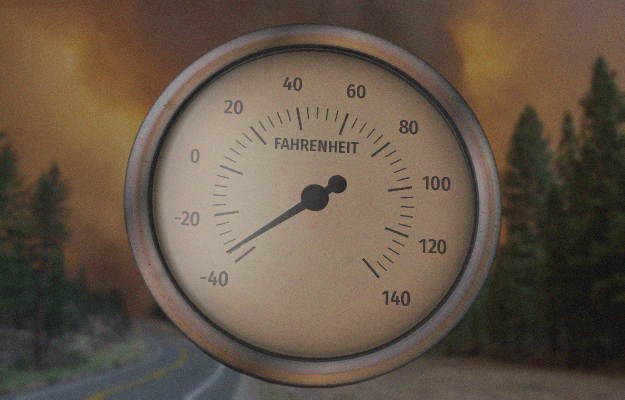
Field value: -36 °F
